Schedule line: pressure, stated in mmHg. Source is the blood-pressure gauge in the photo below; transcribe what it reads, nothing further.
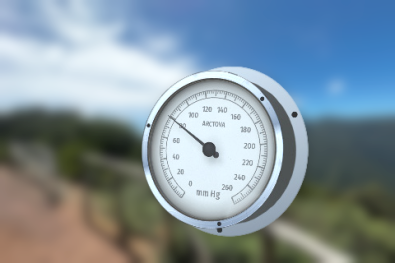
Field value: 80 mmHg
